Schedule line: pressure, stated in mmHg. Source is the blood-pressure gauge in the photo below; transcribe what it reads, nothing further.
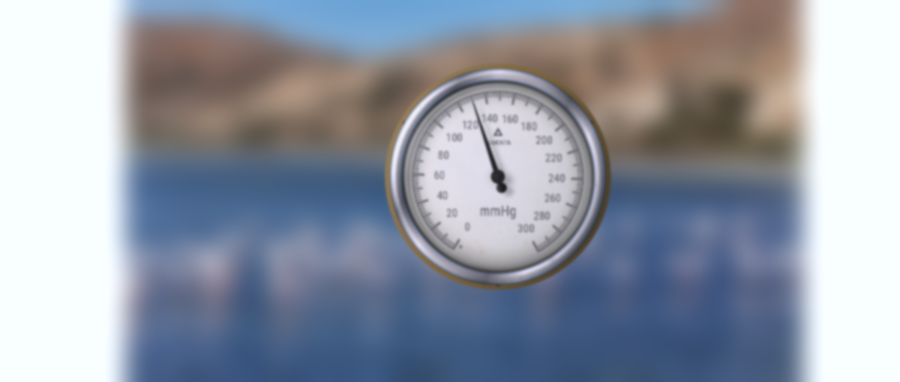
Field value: 130 mmHg
